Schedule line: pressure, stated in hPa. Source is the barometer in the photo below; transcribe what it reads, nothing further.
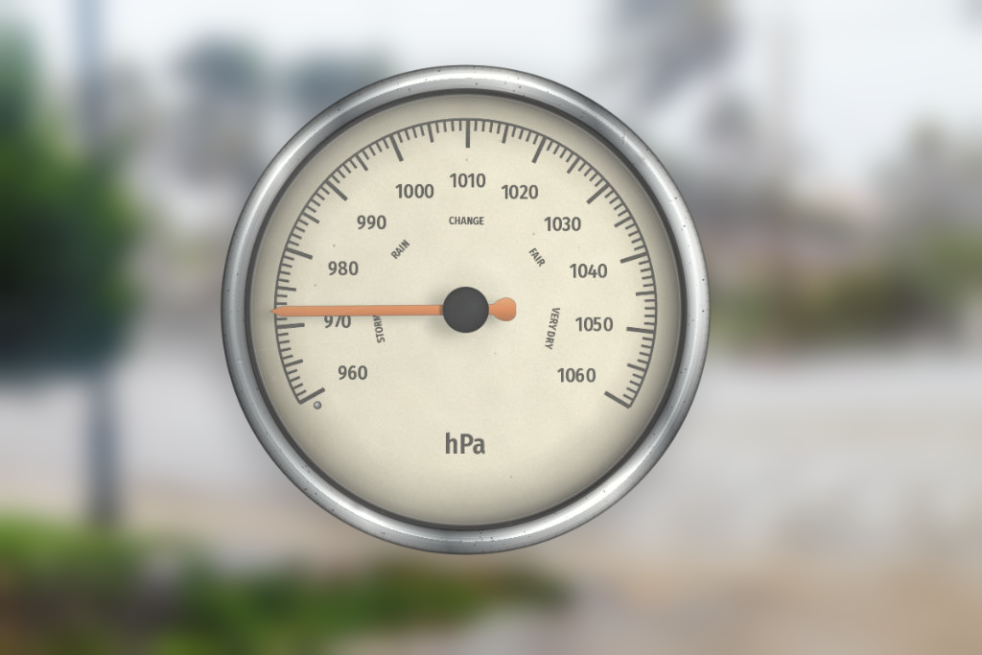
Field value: 972 hPa
